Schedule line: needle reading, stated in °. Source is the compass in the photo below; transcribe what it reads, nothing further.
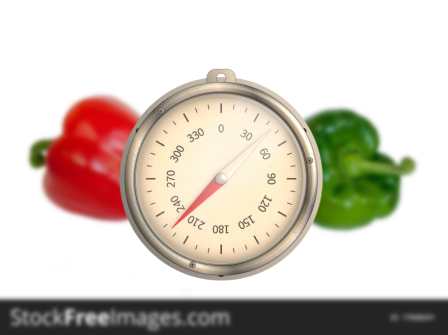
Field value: 225 °
